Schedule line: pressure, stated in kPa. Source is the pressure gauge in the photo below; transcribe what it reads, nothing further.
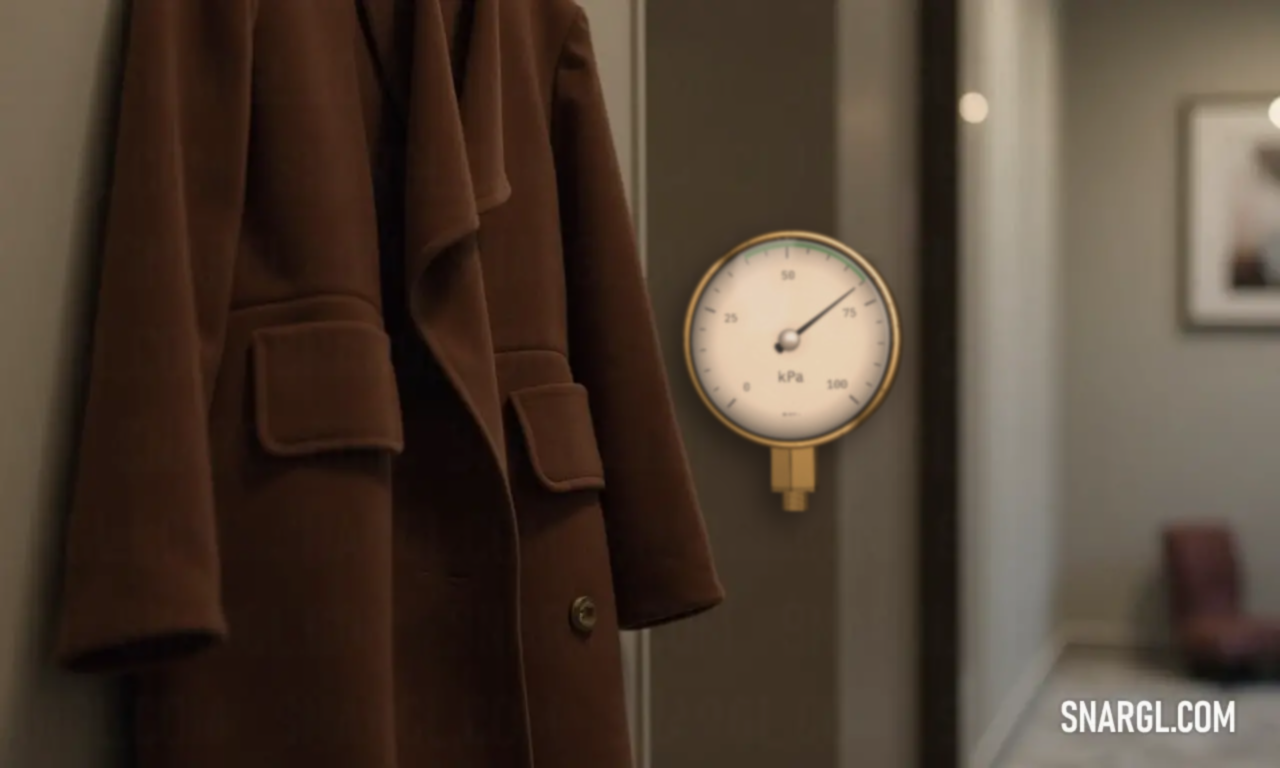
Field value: 70 kPa
